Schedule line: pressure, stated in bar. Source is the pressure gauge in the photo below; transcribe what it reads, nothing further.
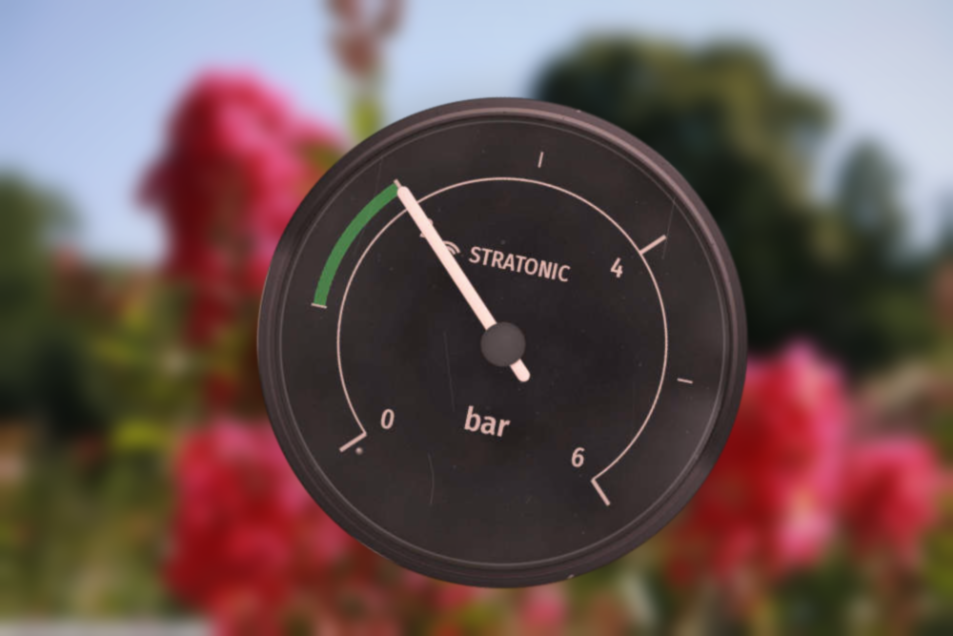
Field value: 2 bar
